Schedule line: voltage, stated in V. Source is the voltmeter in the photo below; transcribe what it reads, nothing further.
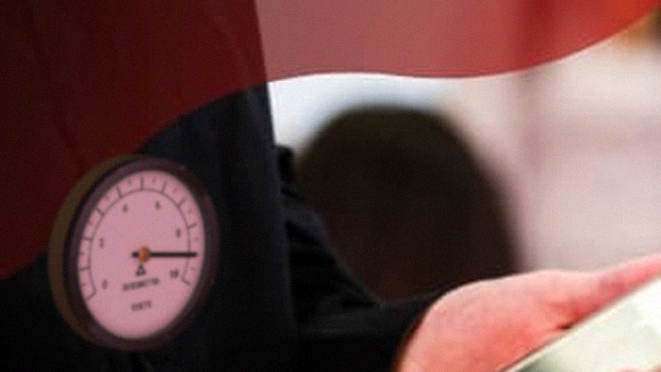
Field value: 9 V
